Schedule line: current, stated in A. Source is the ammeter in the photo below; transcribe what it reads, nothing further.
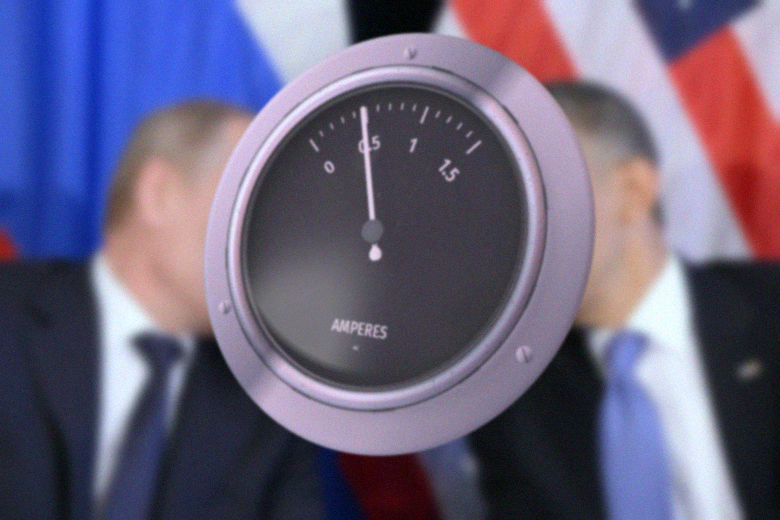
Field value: 0.5 A
